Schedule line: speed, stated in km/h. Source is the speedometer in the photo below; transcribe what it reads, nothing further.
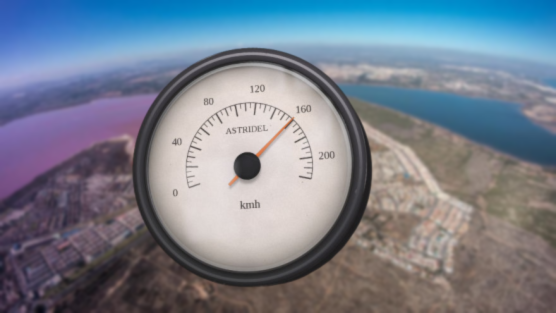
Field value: 160 km/h
